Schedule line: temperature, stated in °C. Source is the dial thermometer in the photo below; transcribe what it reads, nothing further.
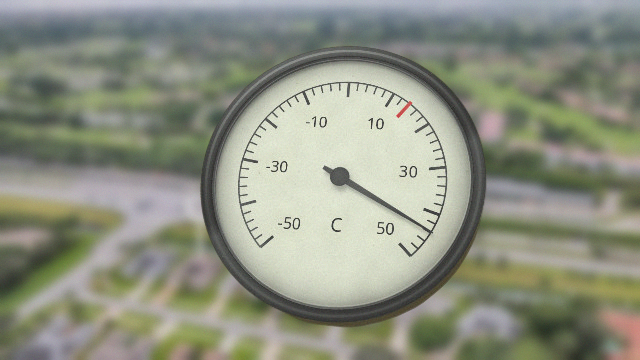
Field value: 44 °C
